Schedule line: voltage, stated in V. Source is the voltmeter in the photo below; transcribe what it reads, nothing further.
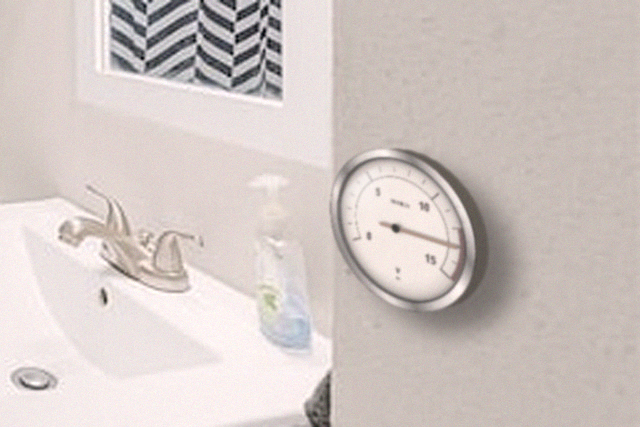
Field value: 13 V
